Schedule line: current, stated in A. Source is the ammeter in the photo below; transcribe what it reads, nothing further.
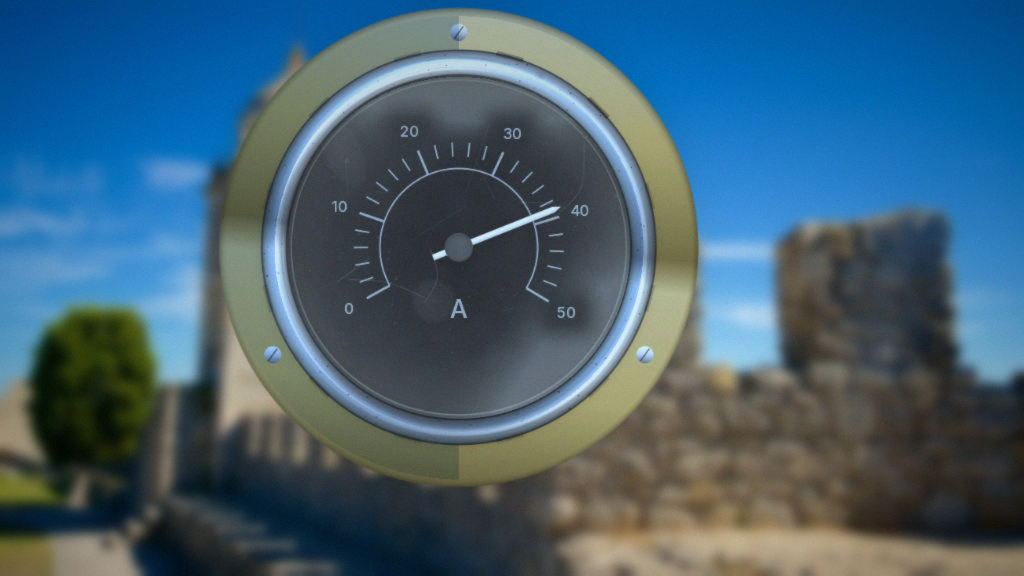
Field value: 39 A
